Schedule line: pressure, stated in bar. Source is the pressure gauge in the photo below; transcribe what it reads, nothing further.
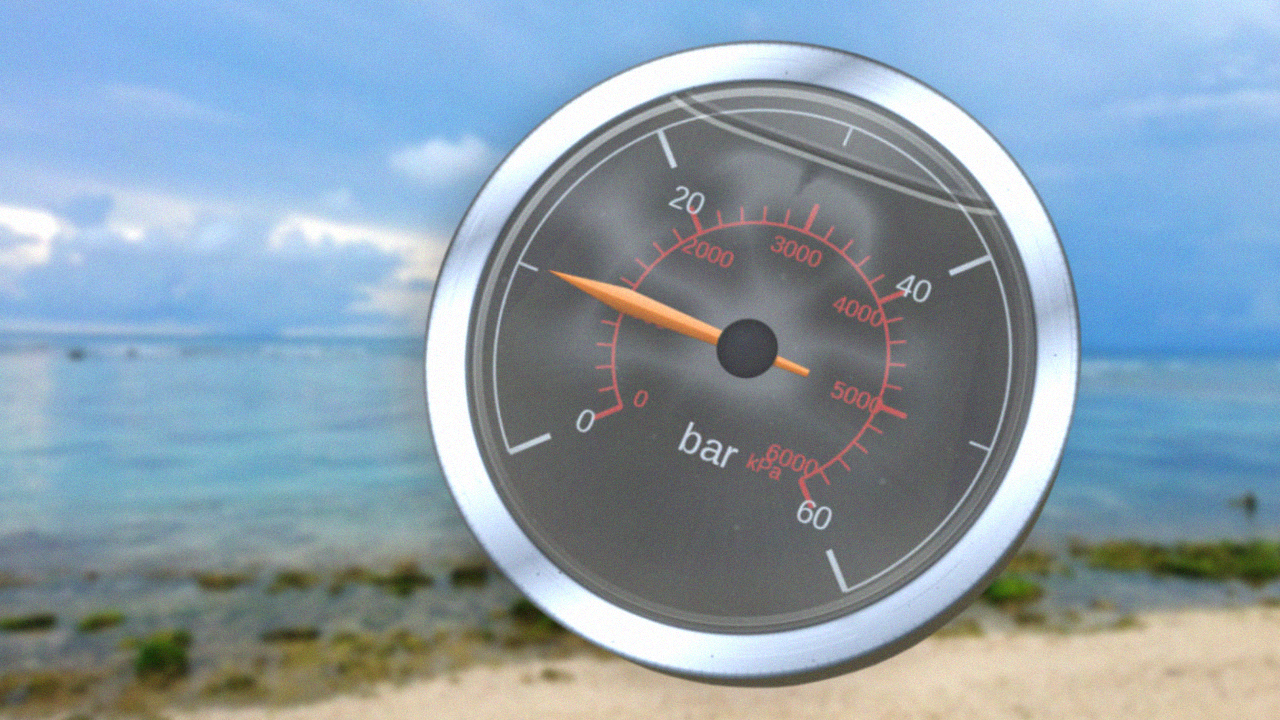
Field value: 10 bar
